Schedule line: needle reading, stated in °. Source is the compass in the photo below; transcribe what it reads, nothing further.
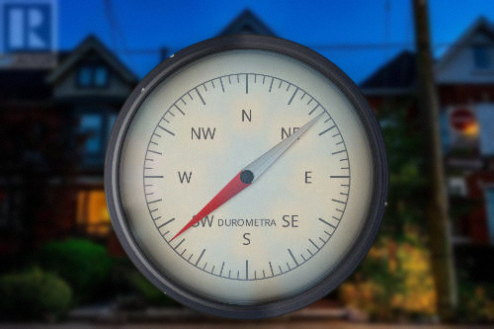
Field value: 230 °
